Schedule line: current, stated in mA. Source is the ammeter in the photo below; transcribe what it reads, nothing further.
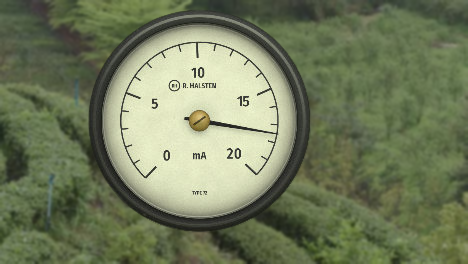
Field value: 17.5 mA
